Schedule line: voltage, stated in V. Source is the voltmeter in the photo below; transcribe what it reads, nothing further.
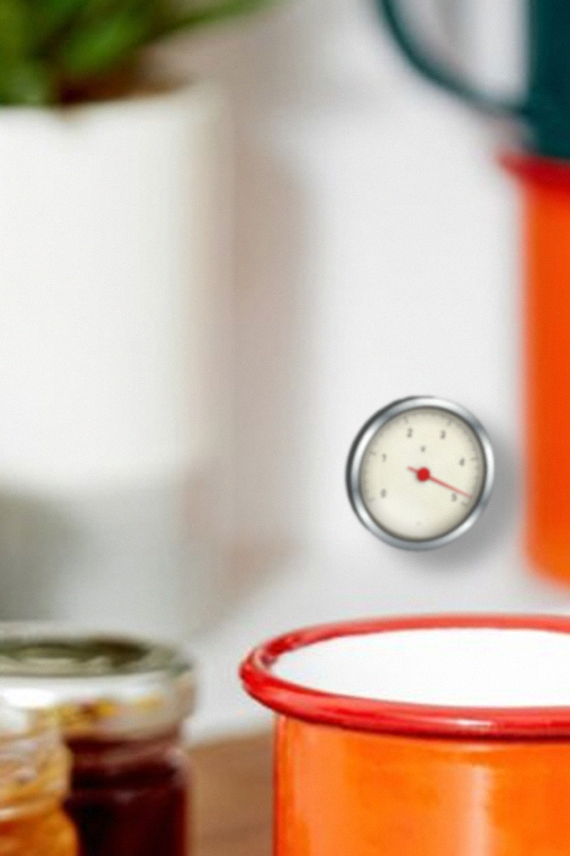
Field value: 4.8 V
